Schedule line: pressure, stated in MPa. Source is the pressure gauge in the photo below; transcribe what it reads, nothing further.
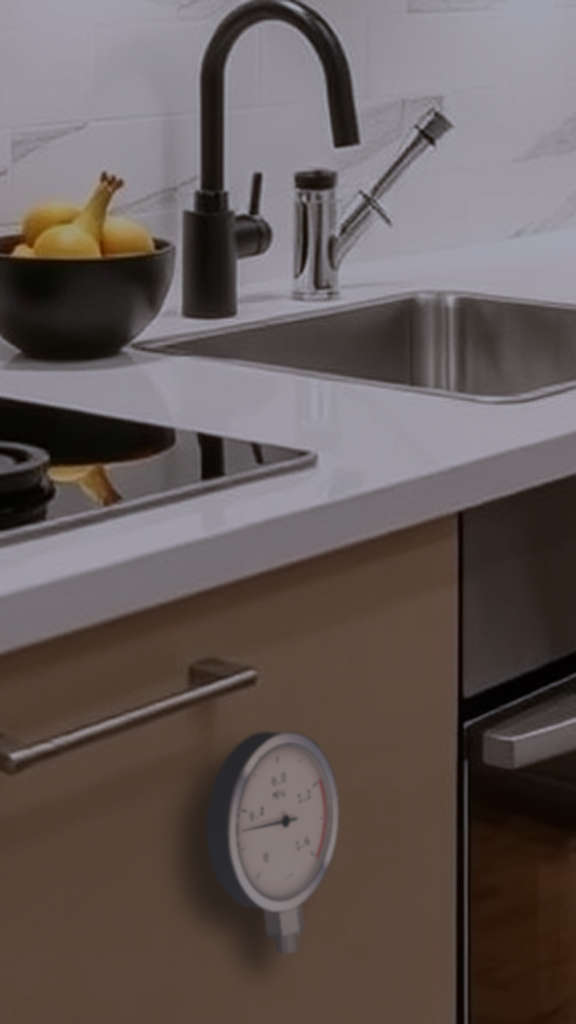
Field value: 0.3 MPa
